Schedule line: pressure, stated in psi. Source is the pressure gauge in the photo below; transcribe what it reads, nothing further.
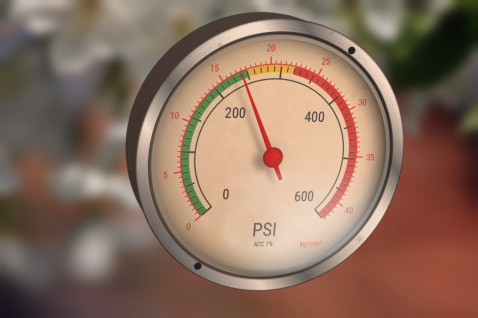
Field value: 240 psi
